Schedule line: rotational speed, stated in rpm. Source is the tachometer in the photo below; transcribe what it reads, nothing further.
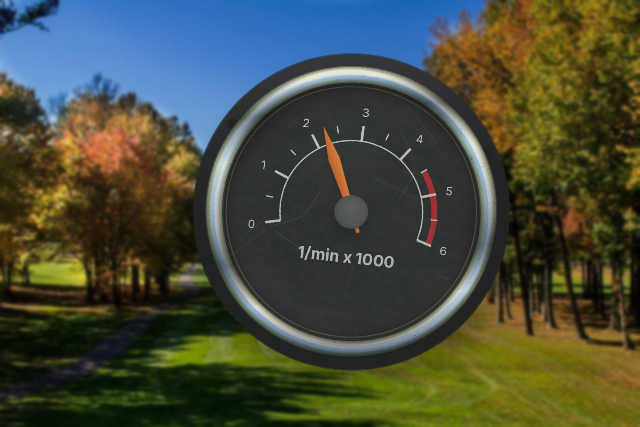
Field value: 2250 rpm
